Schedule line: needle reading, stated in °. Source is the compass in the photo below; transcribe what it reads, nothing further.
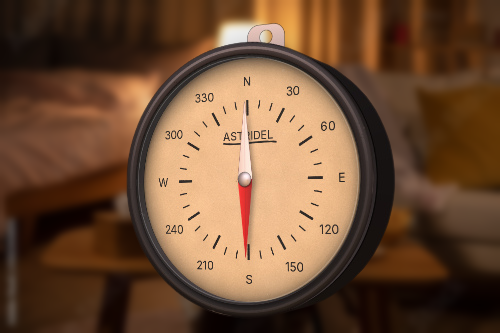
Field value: 180 °
